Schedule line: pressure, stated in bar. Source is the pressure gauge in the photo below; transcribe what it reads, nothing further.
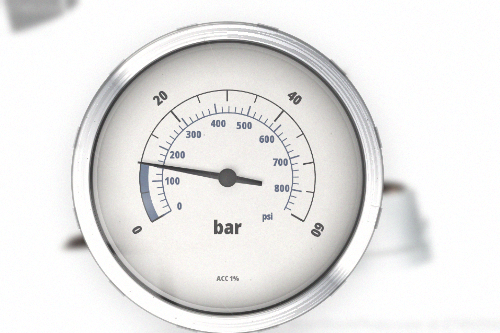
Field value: 10 bar
